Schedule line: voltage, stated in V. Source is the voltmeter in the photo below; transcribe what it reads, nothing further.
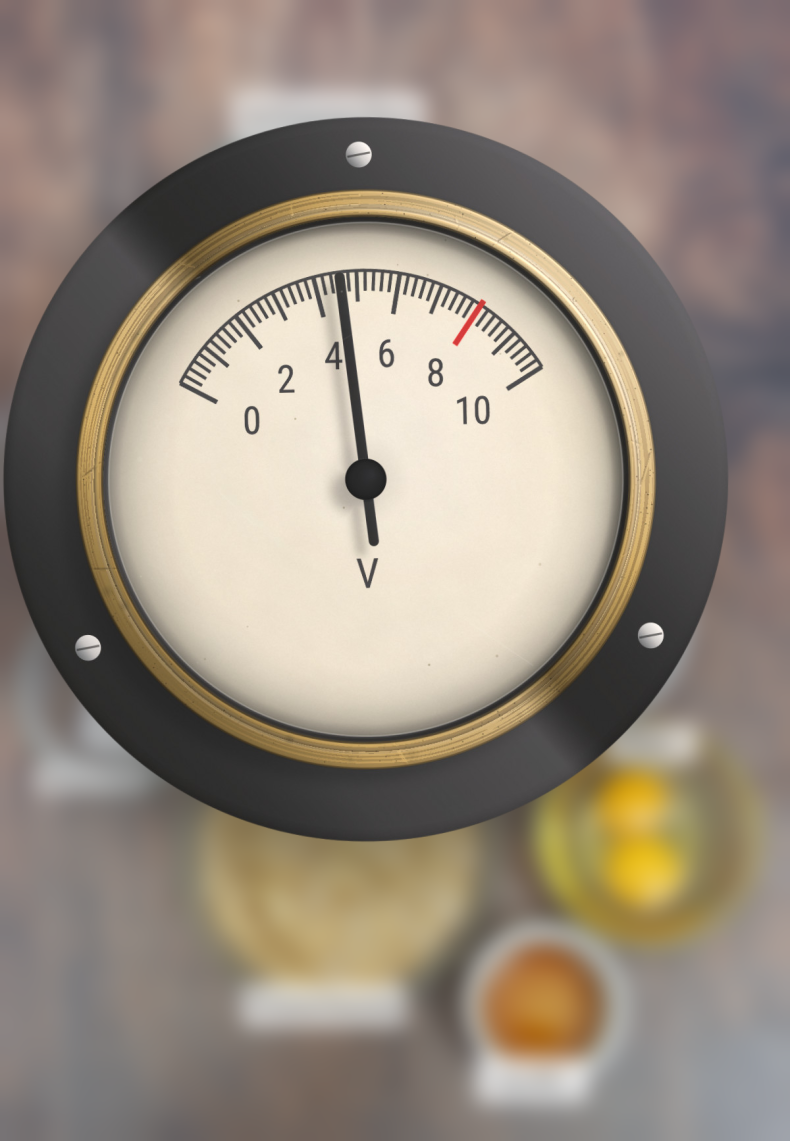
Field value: 4.6 V
